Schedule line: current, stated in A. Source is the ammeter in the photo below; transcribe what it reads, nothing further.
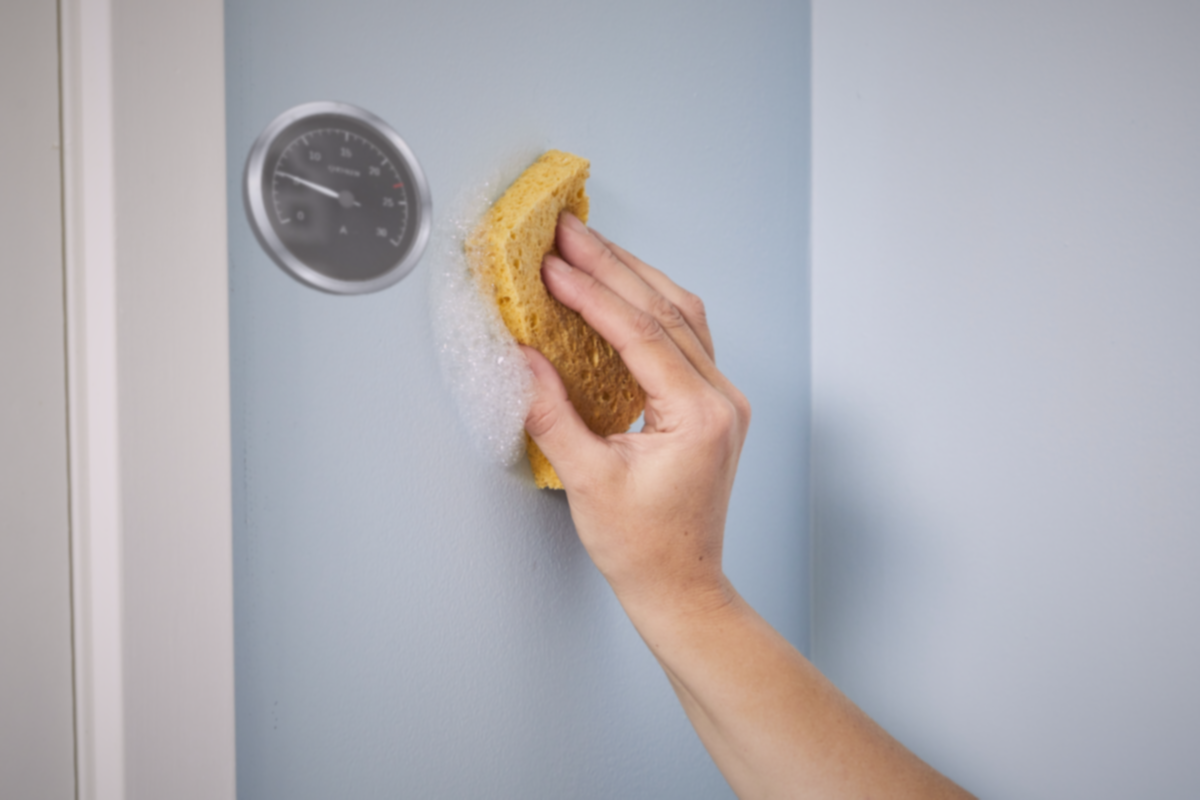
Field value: 5 A
